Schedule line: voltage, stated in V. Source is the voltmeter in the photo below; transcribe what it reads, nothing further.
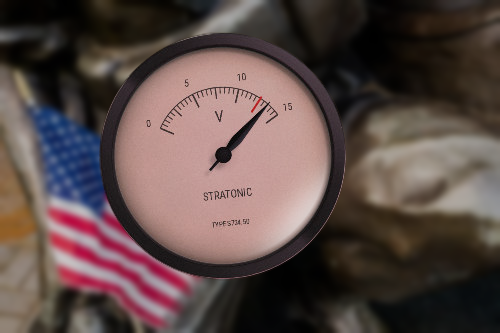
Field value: 13.5 V
